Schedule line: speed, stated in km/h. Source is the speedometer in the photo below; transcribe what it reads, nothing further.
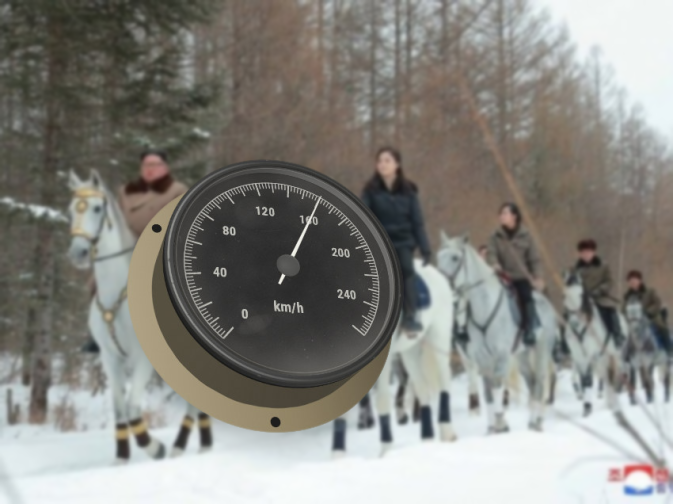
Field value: 160 km/h
